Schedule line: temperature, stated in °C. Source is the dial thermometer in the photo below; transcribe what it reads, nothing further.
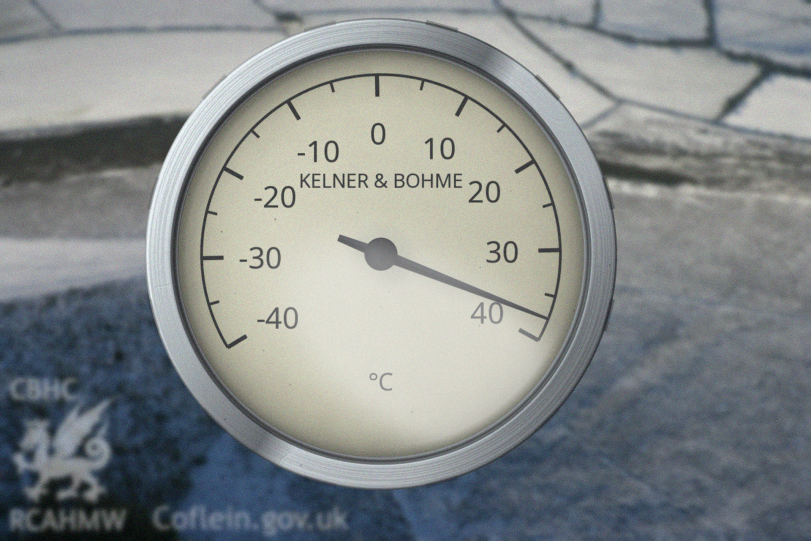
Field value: 37.5 °C
